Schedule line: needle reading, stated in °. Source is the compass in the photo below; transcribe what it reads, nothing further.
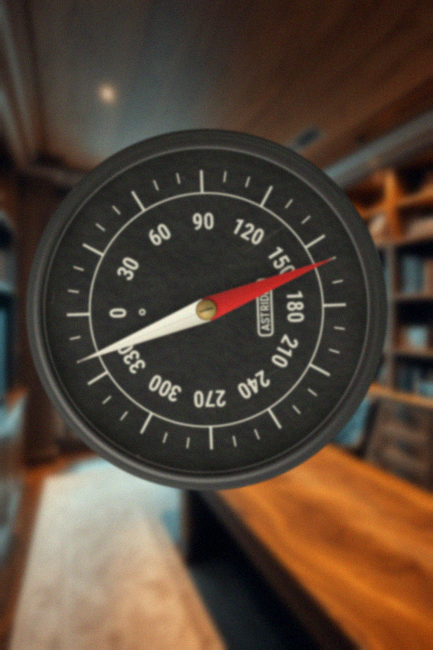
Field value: 160 °
